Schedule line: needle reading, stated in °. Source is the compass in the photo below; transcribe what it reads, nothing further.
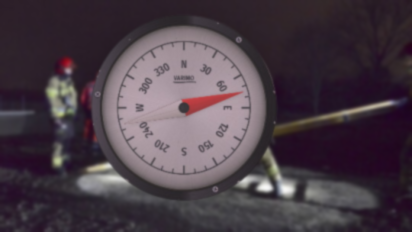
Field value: 75 °
